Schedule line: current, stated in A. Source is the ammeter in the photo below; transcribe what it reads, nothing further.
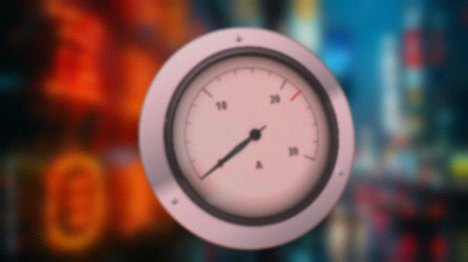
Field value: 0 A
